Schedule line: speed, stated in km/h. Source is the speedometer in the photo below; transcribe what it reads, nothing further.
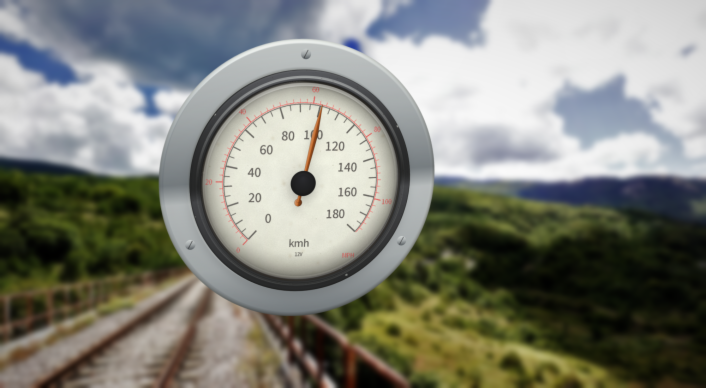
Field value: 100 km/h
